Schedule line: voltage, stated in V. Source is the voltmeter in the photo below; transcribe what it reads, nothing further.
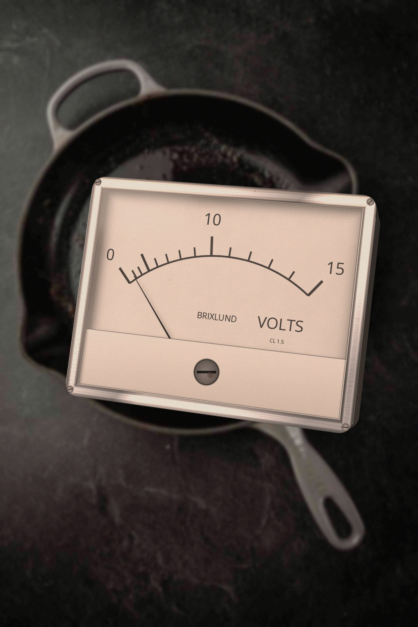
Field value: 3 V
